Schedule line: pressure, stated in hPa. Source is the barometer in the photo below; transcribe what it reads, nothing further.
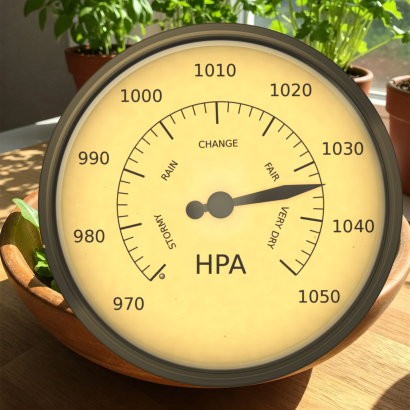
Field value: 1034 hPa
